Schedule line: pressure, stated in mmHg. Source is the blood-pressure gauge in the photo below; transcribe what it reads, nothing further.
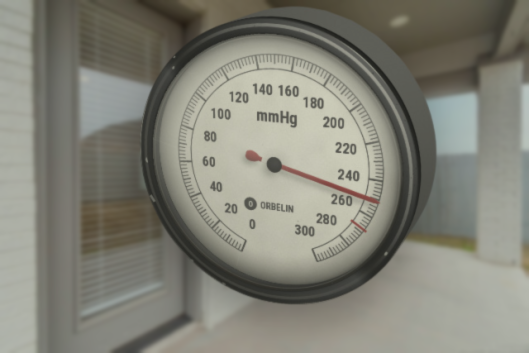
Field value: 250 mmHg
